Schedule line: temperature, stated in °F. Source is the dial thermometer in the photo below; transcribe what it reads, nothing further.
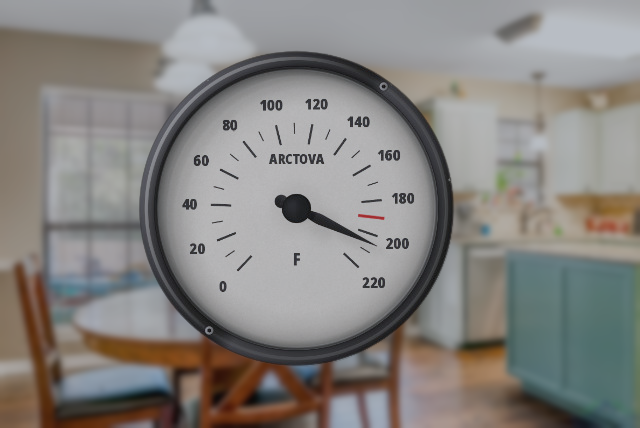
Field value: 205 °F
